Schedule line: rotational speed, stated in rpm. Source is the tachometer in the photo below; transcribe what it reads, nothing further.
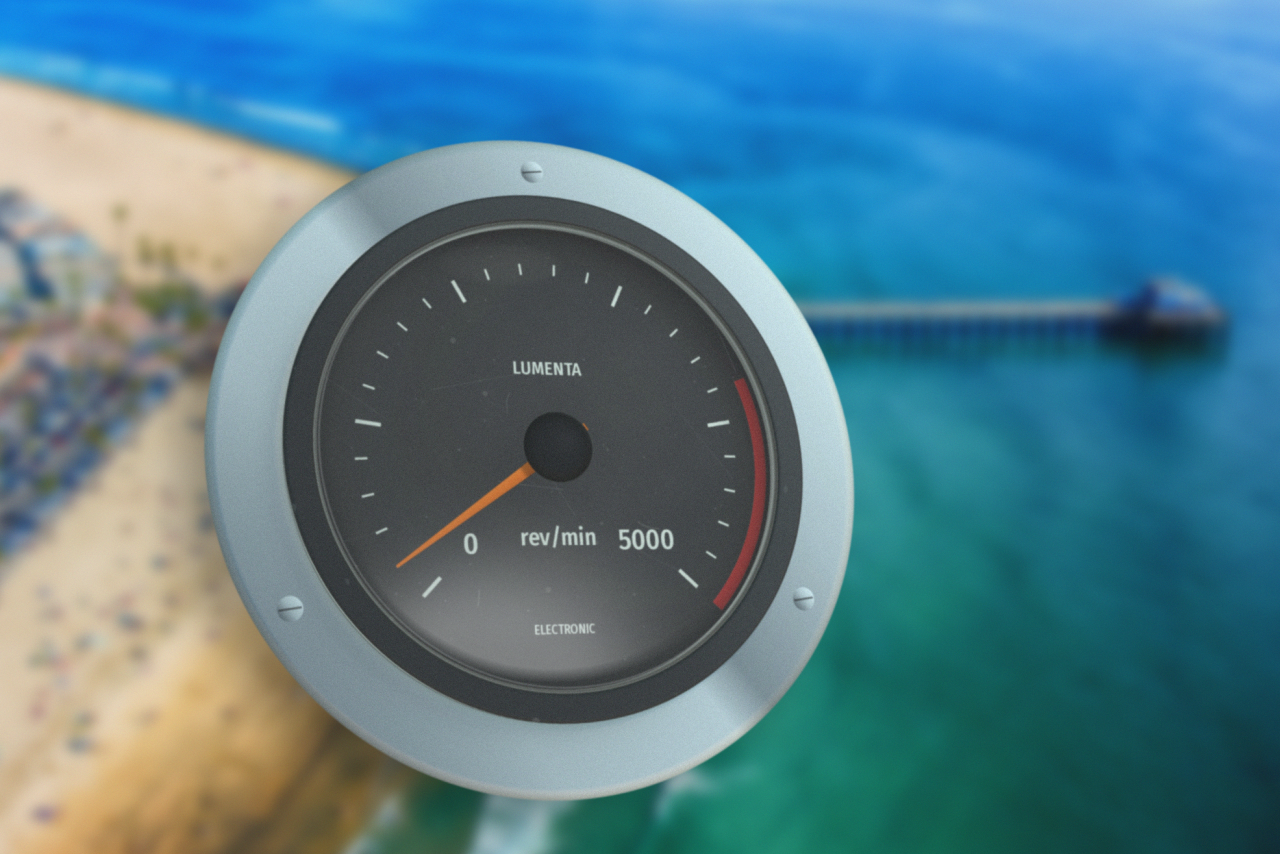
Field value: 200 rpm
